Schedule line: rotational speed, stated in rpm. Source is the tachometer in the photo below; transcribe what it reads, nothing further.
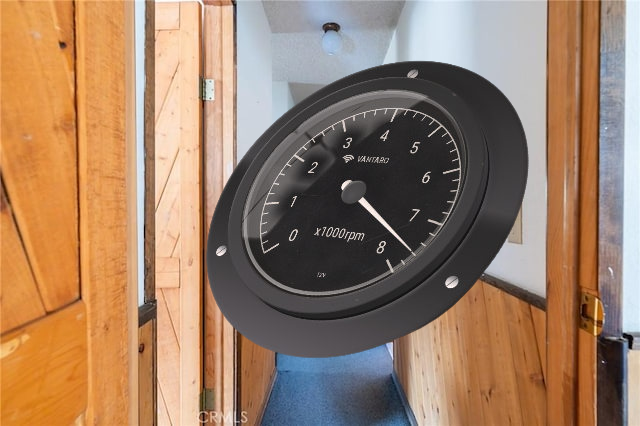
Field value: 7600 rpm
